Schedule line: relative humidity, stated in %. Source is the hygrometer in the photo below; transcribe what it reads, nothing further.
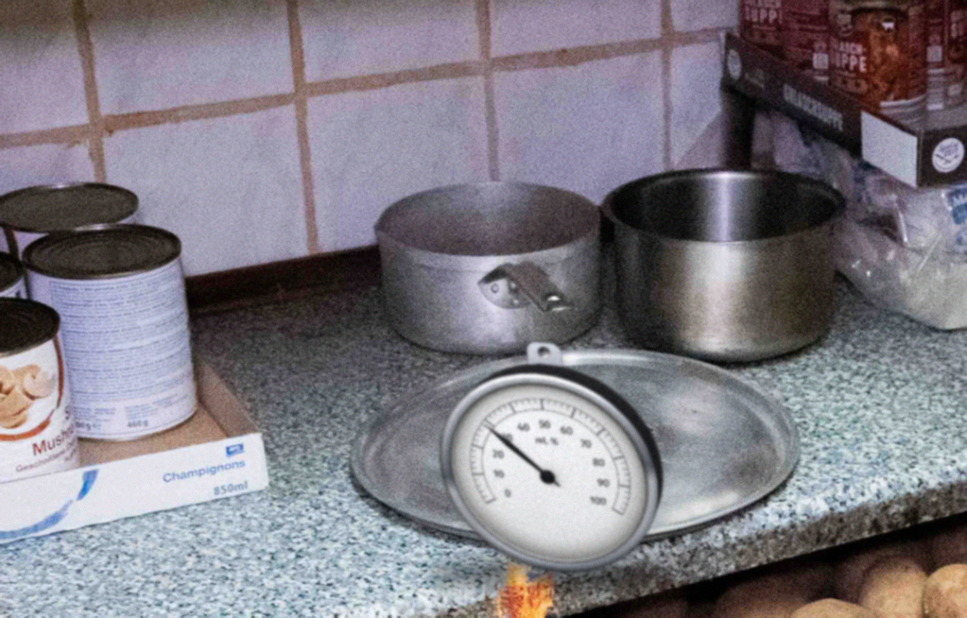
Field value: 30 %
